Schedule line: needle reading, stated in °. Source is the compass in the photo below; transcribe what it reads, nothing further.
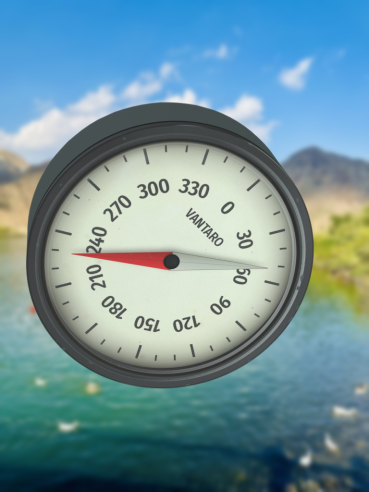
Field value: 230 °
